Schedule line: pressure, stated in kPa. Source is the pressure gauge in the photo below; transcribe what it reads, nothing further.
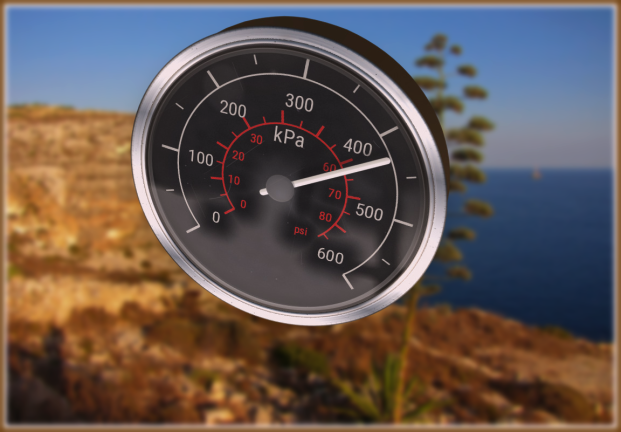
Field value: 425 kPa
